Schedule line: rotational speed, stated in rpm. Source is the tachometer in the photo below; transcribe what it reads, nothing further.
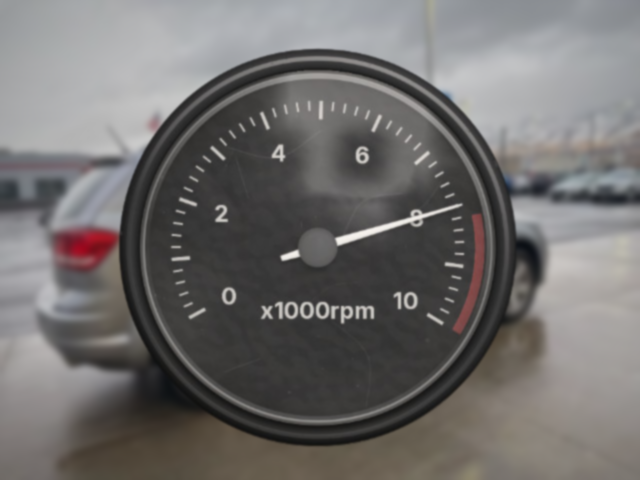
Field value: 8000 rpm
